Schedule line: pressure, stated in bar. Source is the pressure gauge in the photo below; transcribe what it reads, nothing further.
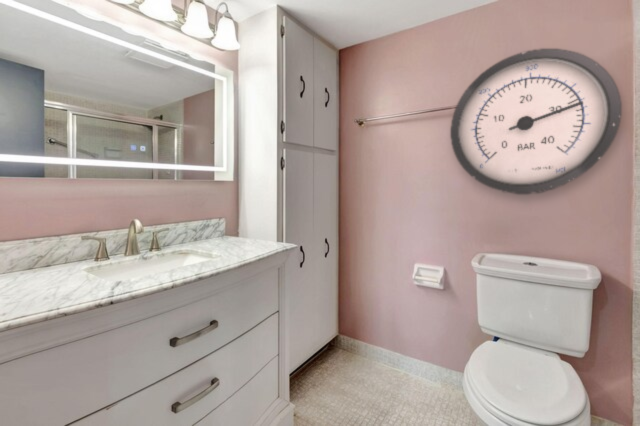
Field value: 31 bar
